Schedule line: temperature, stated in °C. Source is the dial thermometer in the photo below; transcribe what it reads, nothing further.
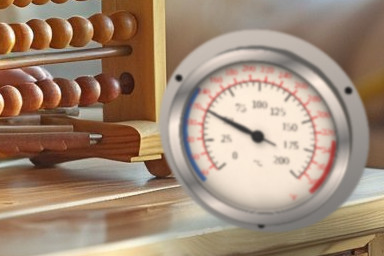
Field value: 50 °C
